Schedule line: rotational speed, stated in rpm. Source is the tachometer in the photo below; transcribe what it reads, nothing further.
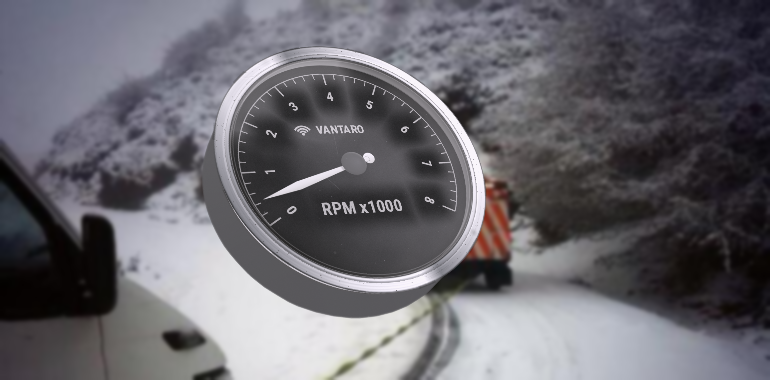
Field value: 400 rpm
